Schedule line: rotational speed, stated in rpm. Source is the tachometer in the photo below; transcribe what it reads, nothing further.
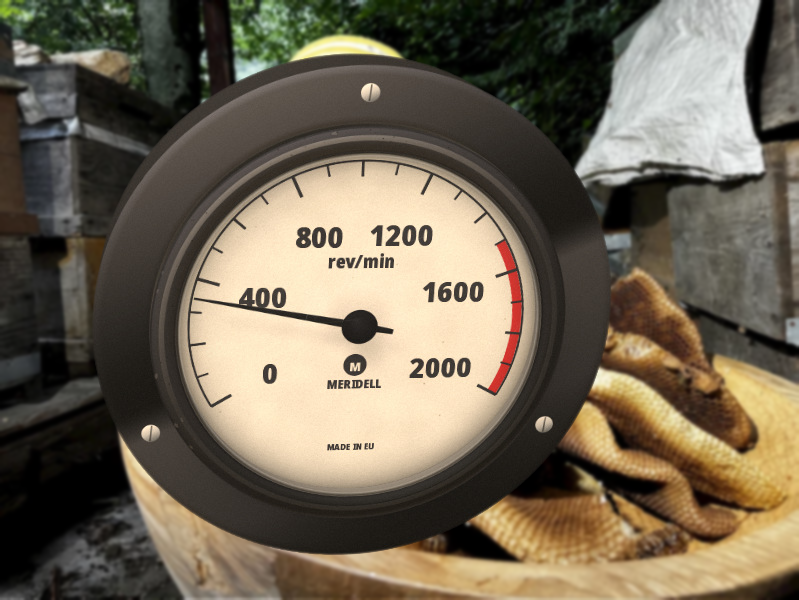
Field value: 350 rpm
